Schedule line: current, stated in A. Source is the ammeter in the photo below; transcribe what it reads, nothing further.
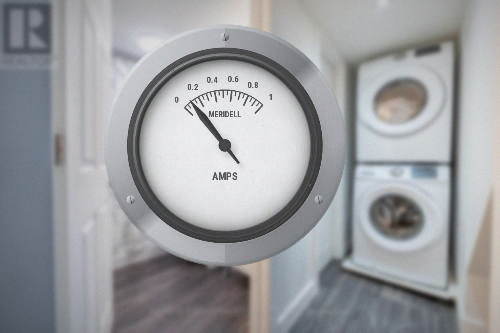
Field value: 0.1 A
